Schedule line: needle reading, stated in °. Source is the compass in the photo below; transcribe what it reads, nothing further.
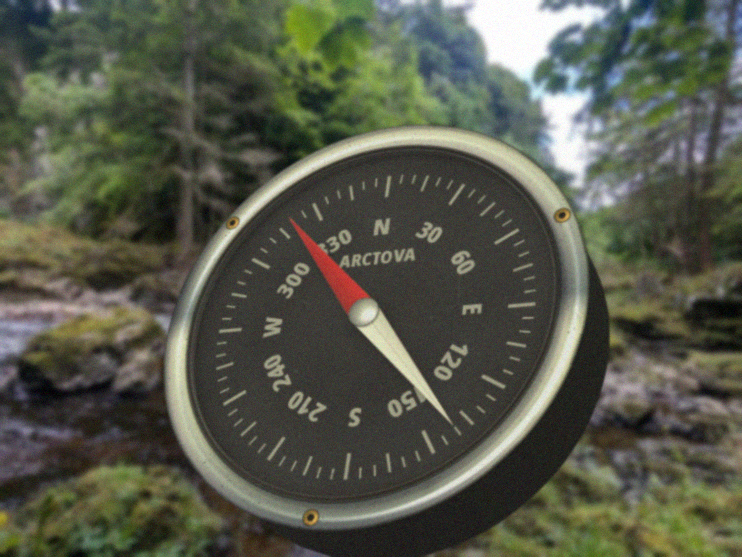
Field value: 320 °
